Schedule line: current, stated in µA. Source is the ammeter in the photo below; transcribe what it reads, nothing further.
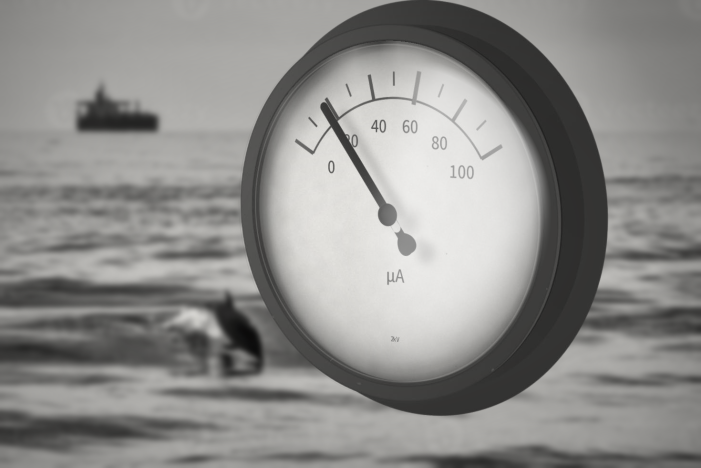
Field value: 20 µA
